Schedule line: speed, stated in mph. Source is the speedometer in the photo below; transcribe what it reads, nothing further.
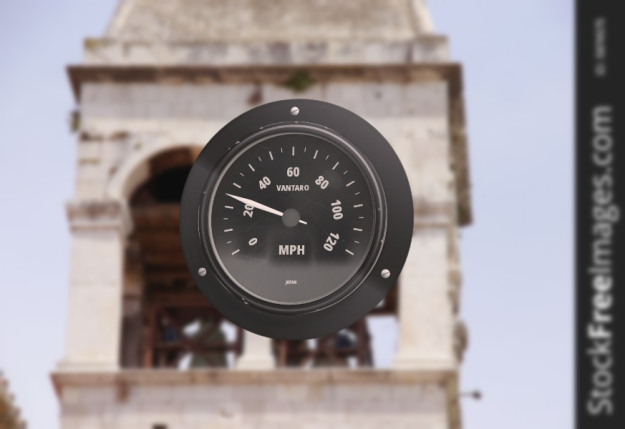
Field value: 25 mph
